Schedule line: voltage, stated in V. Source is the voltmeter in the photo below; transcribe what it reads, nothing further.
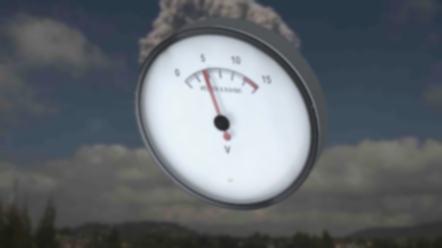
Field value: 5 V
